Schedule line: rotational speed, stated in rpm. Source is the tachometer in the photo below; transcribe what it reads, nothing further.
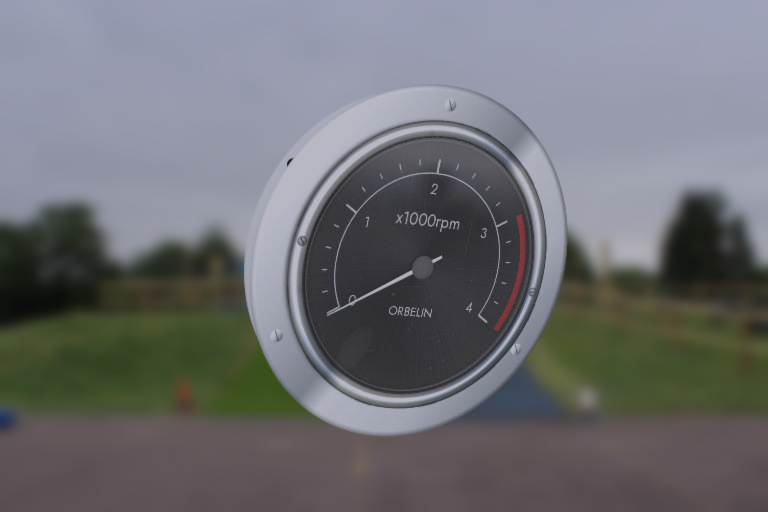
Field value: 0 rpm
